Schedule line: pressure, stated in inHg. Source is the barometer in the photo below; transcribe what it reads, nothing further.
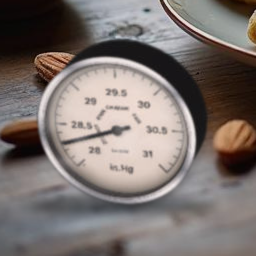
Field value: 28.3 inHg
